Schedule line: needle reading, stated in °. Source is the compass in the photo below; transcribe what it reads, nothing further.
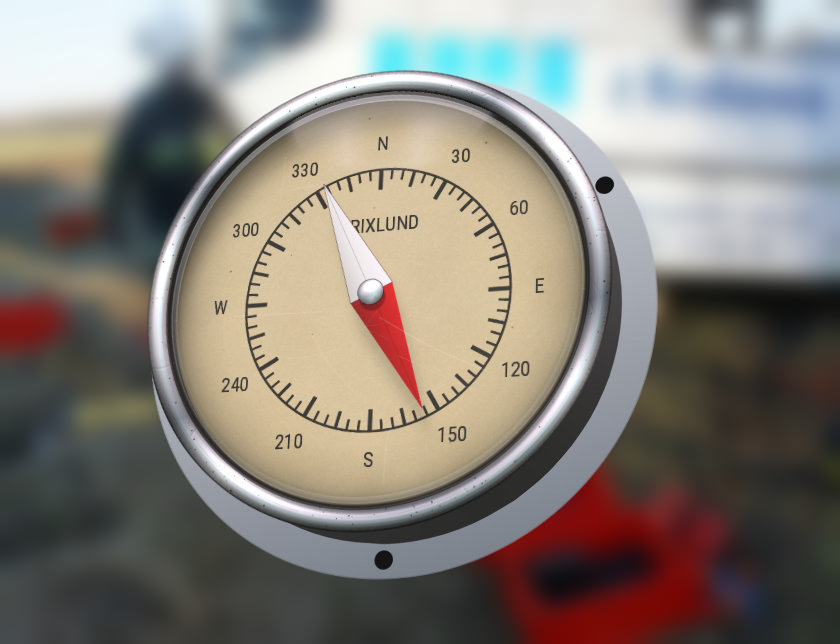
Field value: 155 °
